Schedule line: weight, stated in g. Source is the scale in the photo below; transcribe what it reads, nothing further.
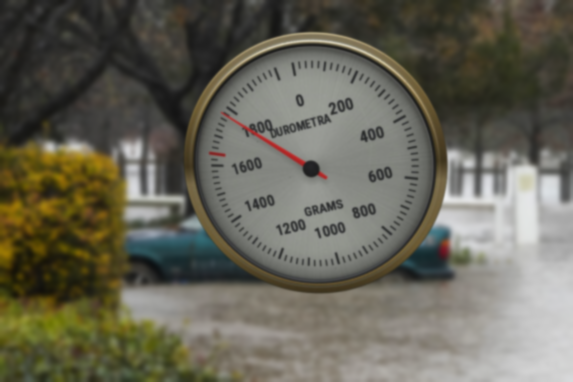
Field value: 1780 g
